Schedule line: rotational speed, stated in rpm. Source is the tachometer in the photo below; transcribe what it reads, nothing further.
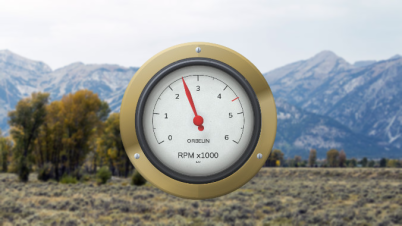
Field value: 2500 rpm
